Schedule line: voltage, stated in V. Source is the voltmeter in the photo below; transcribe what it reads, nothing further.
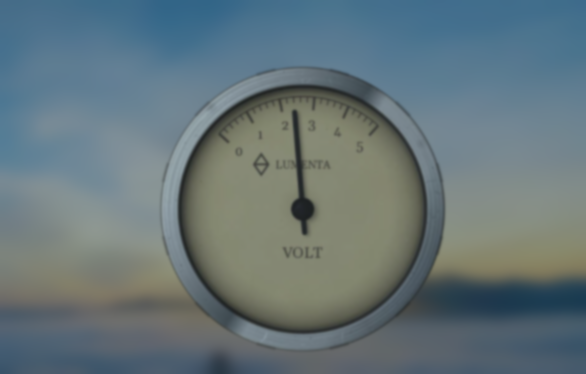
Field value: 2.4 V
